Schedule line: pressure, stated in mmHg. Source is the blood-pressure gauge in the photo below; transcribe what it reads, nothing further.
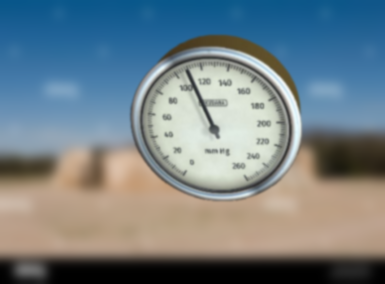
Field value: 110 mmHg
